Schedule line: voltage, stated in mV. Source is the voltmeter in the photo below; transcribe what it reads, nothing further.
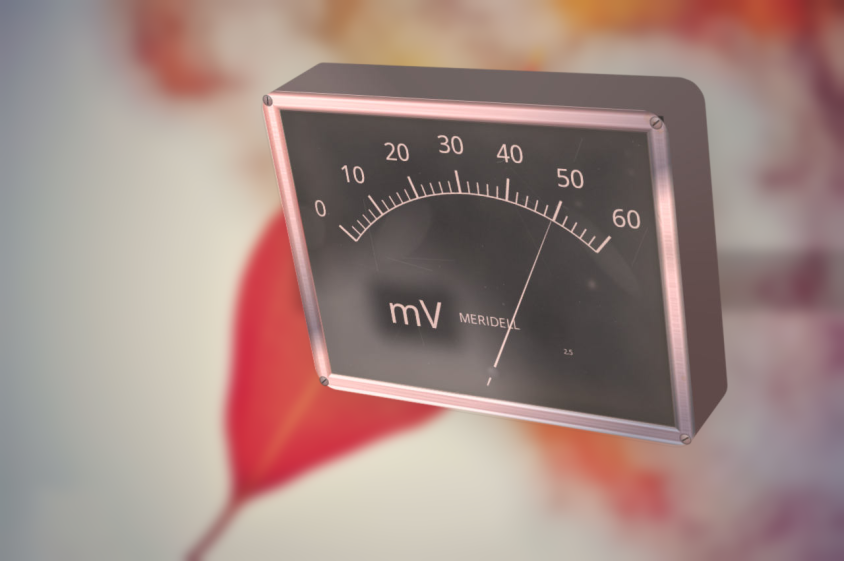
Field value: 50 mV
